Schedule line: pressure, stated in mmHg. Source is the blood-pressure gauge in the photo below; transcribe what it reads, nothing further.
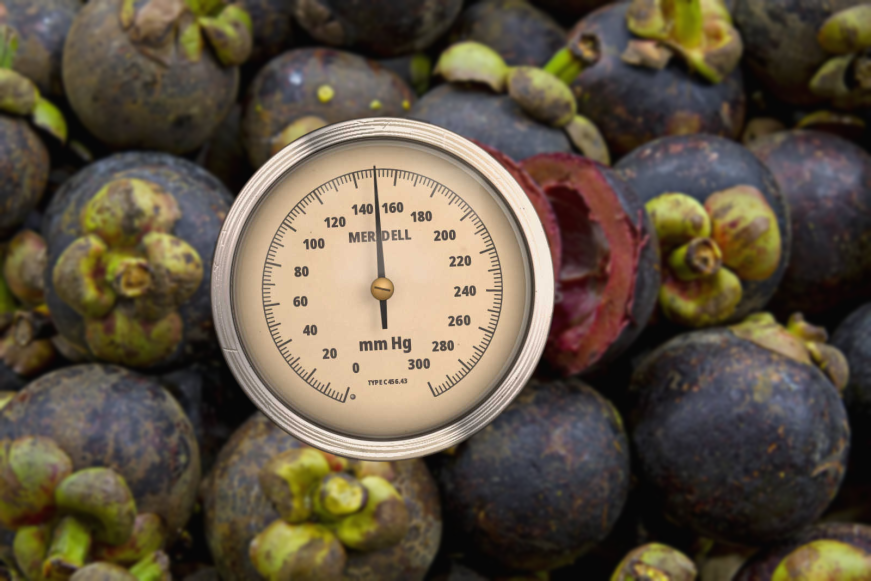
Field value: 150 mmHg
